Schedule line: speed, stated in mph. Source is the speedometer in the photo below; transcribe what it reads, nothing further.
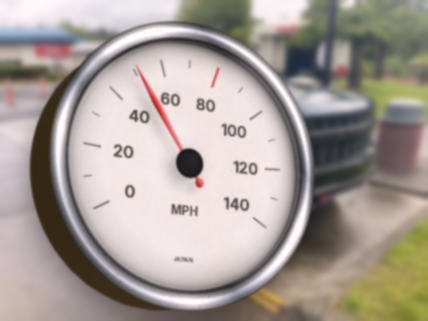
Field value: 50 mph
